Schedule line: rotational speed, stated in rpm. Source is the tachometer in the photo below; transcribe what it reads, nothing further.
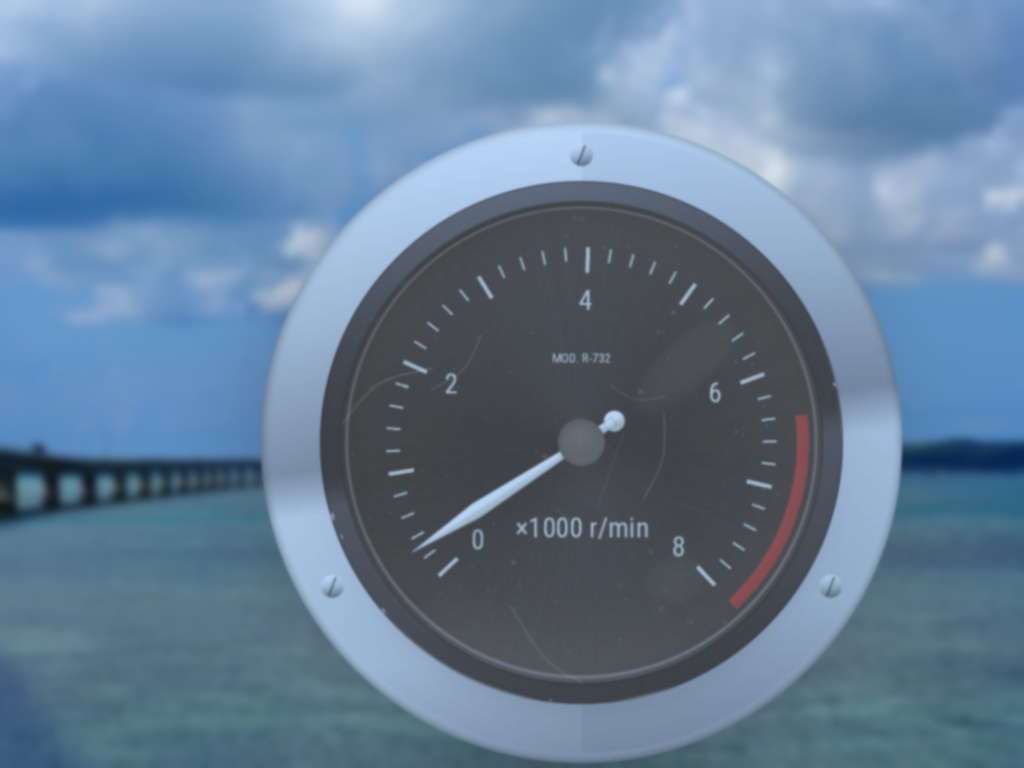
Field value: 300 rpm
